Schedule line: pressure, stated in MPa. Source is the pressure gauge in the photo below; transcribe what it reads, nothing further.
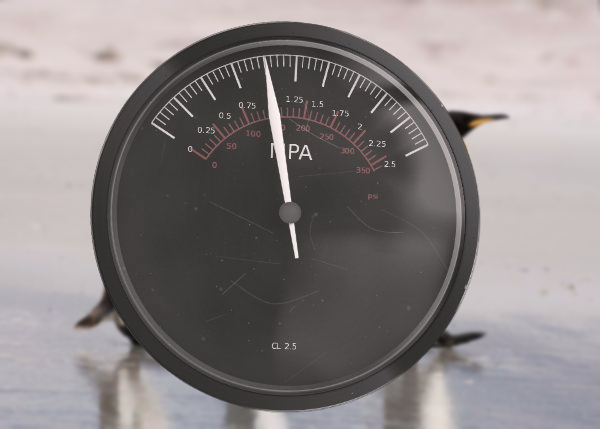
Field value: 1 MPa
